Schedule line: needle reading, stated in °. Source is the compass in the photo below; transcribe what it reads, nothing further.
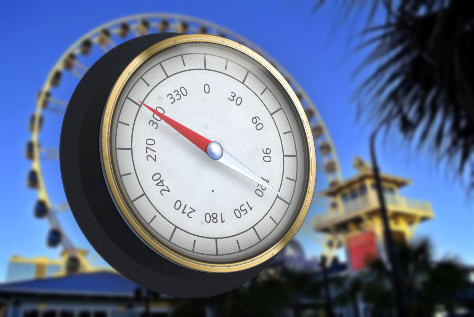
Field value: 300 °
